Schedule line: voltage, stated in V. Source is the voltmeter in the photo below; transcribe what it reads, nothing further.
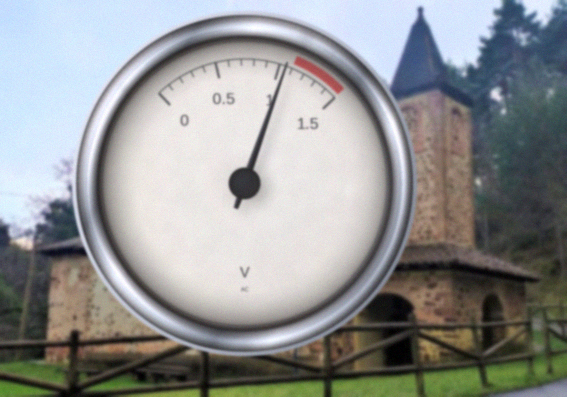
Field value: 1.05 V
